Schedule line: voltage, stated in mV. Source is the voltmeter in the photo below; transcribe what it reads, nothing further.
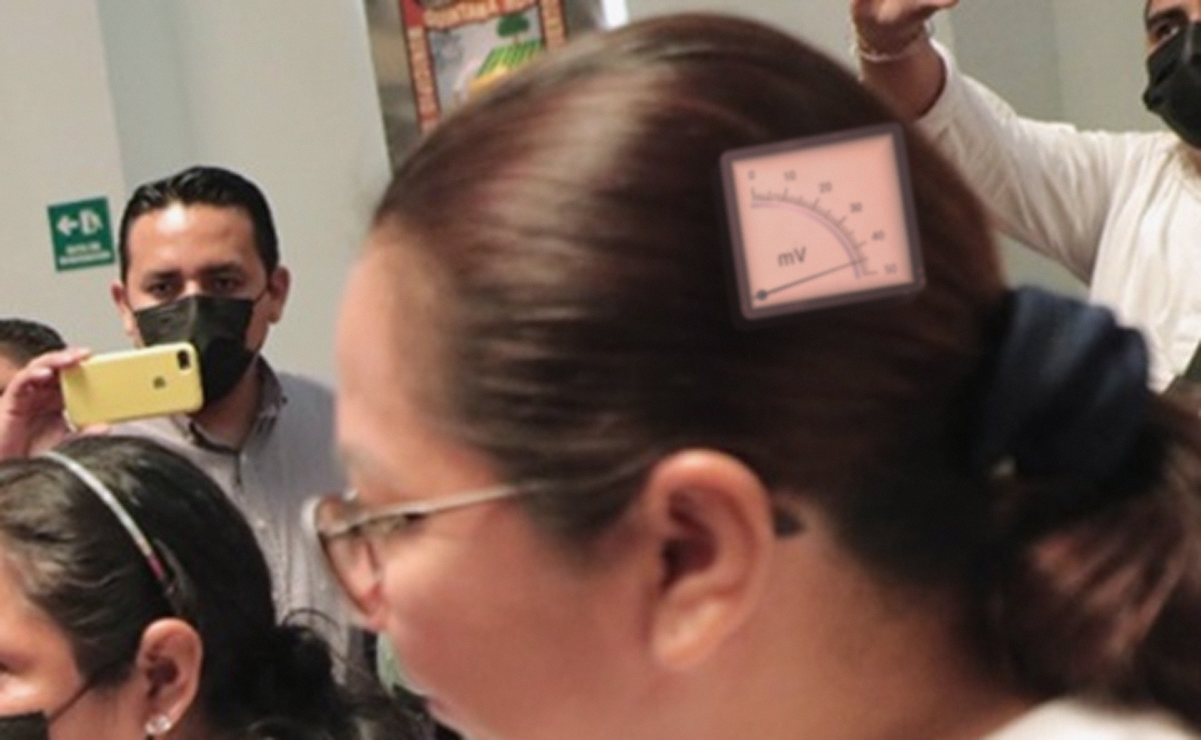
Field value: 45 mV
